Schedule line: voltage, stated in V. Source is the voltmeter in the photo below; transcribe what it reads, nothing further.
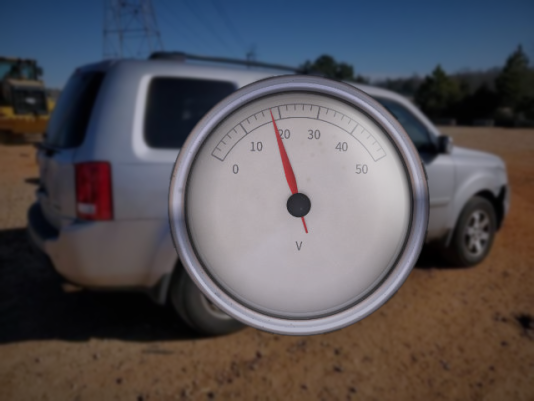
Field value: 18 V
